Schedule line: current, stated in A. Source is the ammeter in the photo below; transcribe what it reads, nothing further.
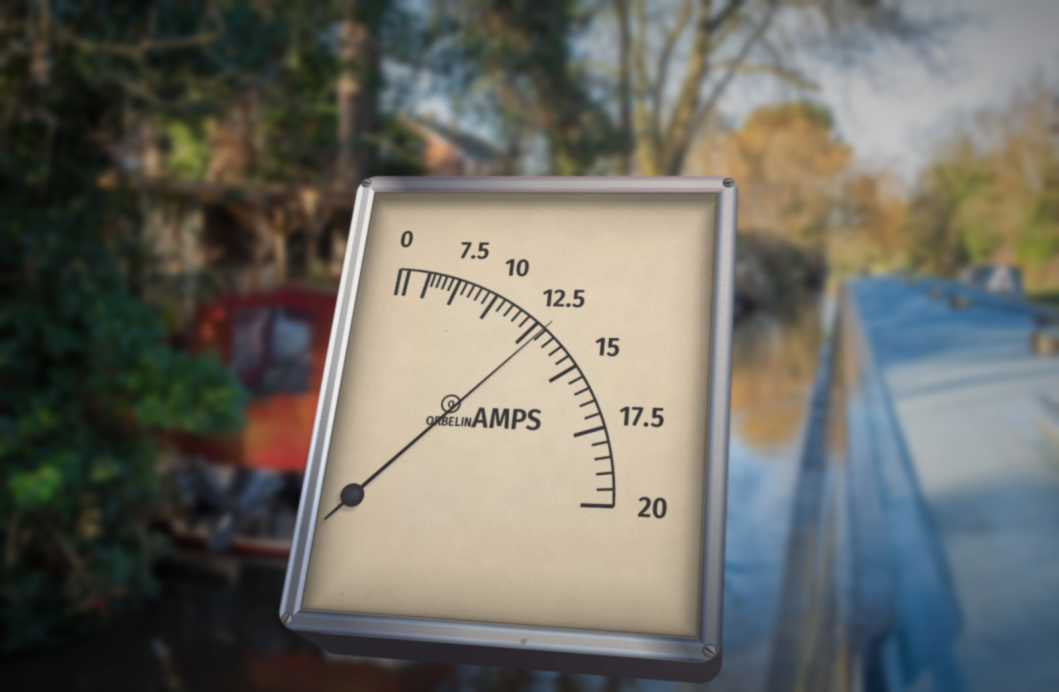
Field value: 13 A
